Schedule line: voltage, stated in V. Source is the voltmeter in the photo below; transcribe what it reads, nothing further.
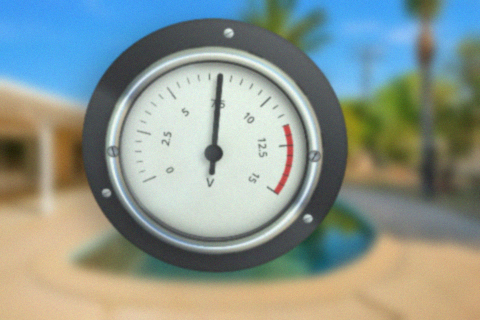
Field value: 7.5 V
